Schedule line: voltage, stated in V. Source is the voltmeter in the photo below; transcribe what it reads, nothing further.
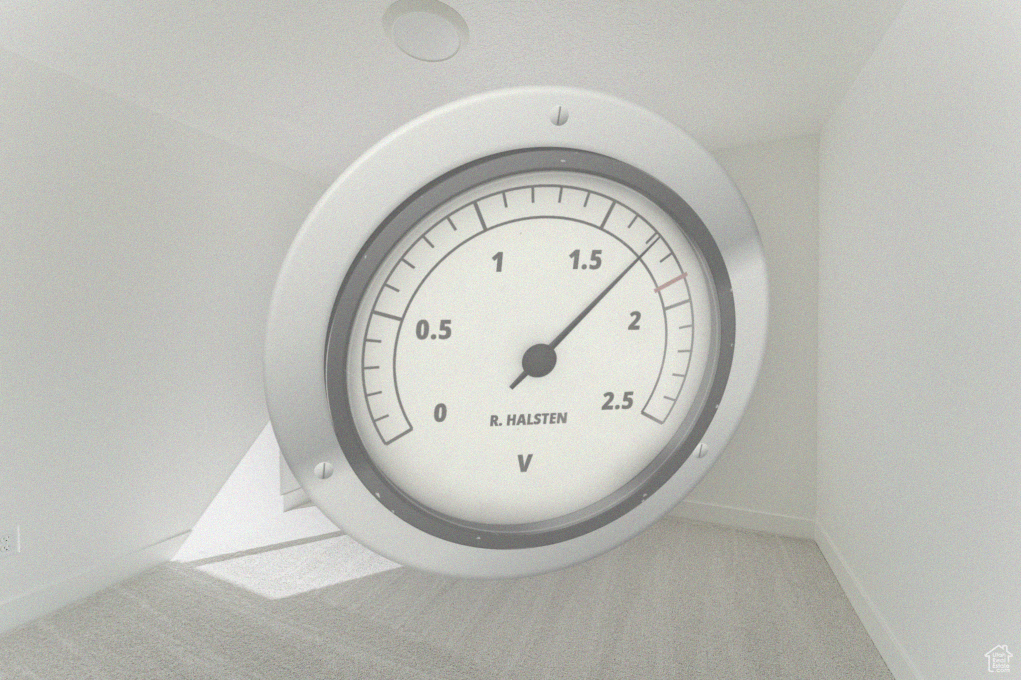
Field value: 1.7 V
